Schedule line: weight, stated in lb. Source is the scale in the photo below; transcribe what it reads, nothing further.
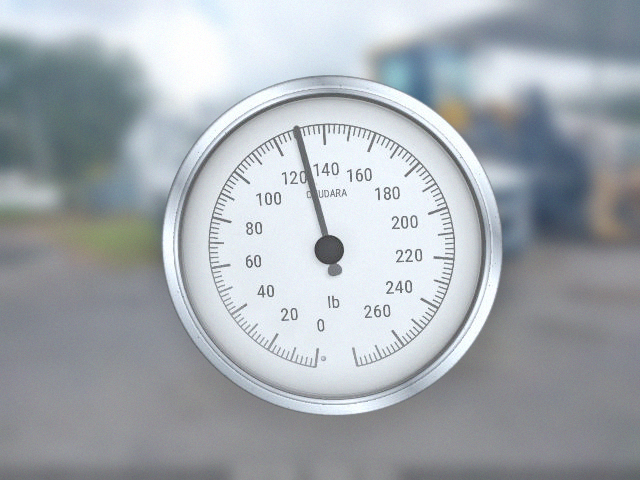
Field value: 130 lb
